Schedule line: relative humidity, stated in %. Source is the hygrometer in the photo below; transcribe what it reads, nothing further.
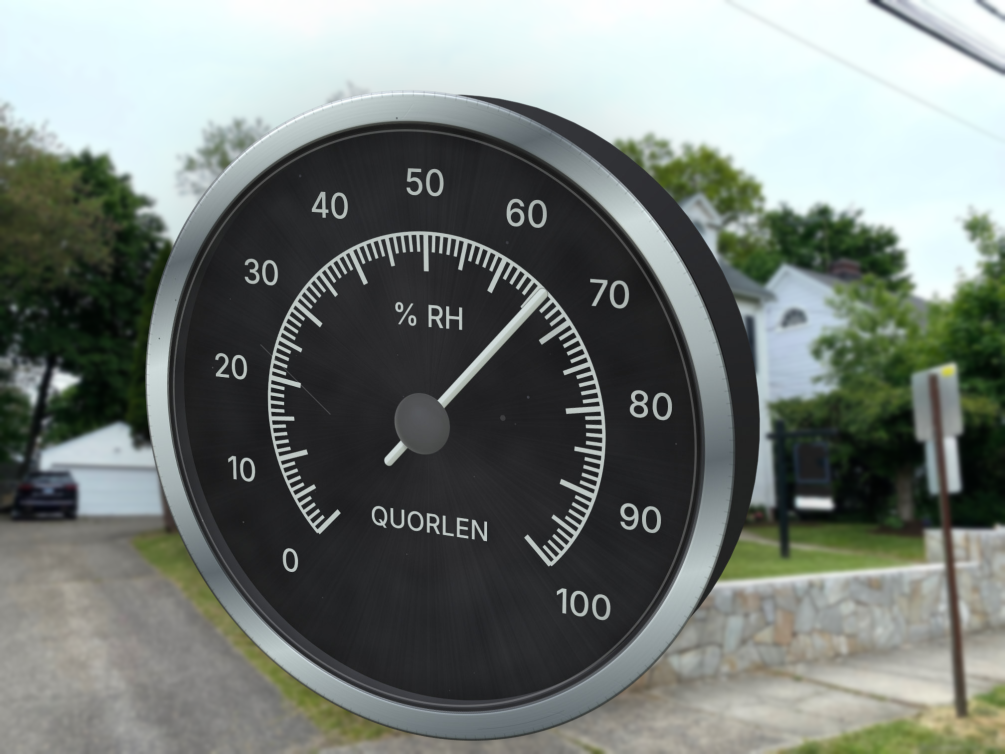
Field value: 66 %
